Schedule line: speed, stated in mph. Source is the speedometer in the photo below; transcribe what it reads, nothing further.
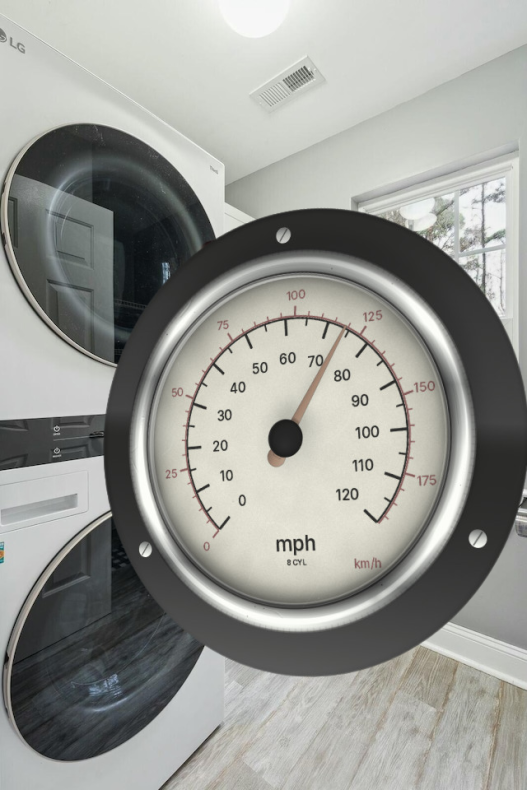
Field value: 75 mph
